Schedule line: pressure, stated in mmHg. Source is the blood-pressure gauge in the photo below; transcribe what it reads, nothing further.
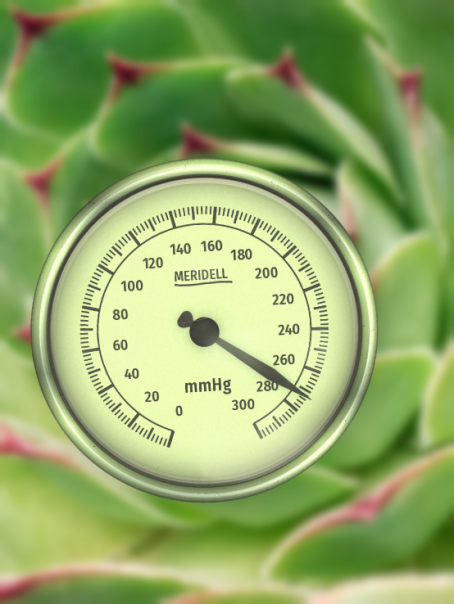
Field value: 272 mmHg
